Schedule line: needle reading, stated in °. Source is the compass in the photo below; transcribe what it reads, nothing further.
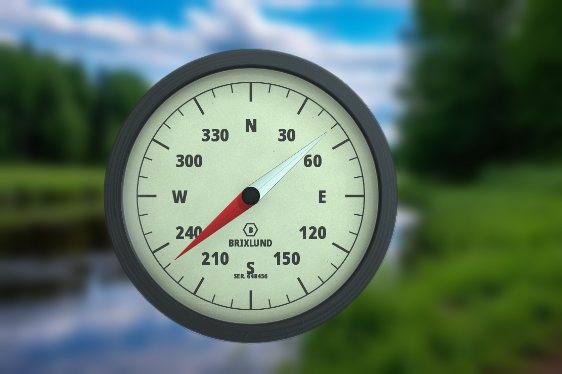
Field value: 230 °
